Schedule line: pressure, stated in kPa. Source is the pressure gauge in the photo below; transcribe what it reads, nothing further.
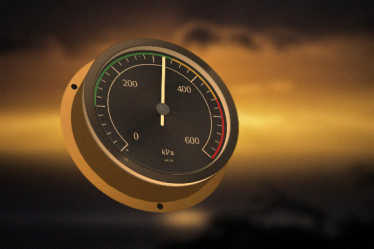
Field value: 320 kPa
